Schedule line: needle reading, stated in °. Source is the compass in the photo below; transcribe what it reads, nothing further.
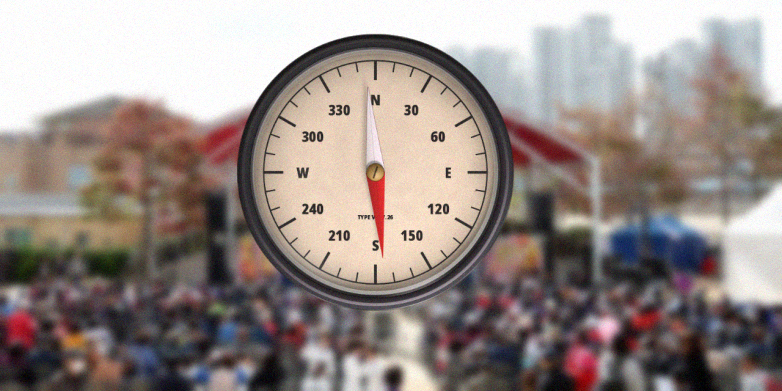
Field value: 175 °
